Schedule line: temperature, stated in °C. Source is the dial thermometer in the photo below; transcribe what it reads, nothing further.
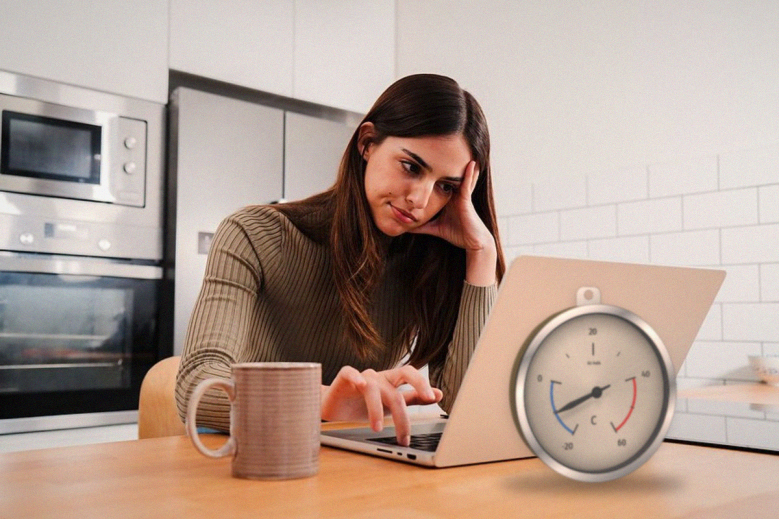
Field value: -10 °C
